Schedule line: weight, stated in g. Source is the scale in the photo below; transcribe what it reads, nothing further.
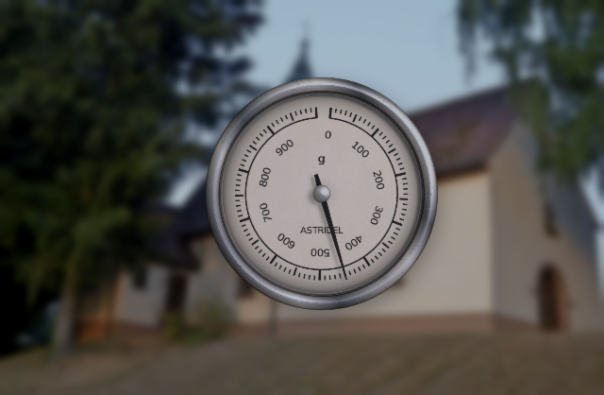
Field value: 450 g
